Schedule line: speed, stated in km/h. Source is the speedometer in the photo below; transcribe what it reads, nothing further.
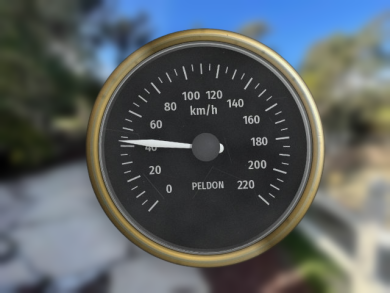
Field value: 42.5 km/h
